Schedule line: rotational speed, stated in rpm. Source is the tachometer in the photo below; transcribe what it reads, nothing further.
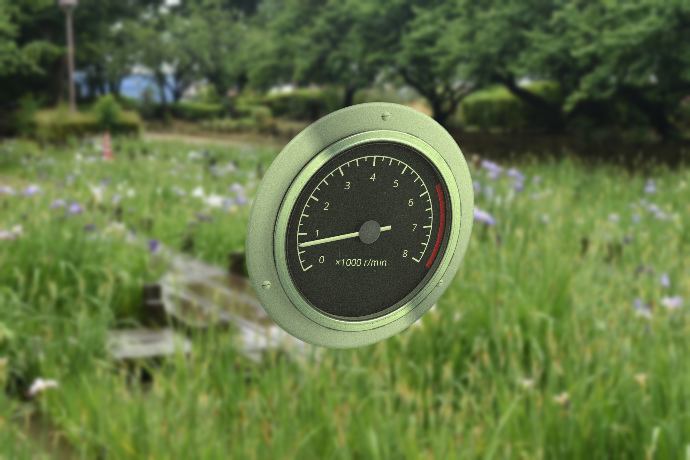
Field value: 750 rpm
